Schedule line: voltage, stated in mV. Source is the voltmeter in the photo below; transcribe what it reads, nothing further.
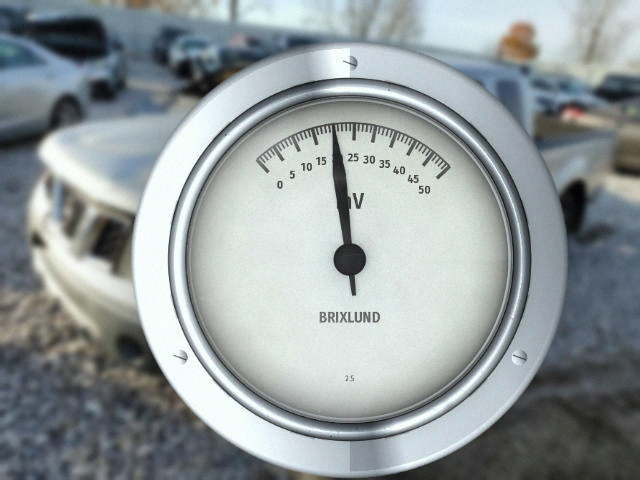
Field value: 20 mV
